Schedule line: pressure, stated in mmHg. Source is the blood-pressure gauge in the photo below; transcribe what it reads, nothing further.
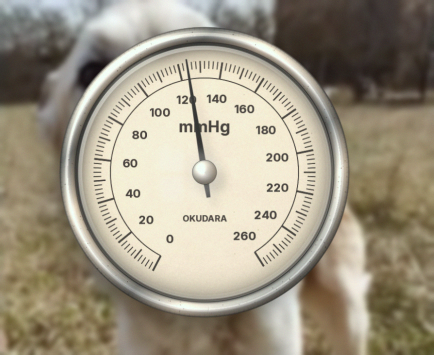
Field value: 124 mmHg
